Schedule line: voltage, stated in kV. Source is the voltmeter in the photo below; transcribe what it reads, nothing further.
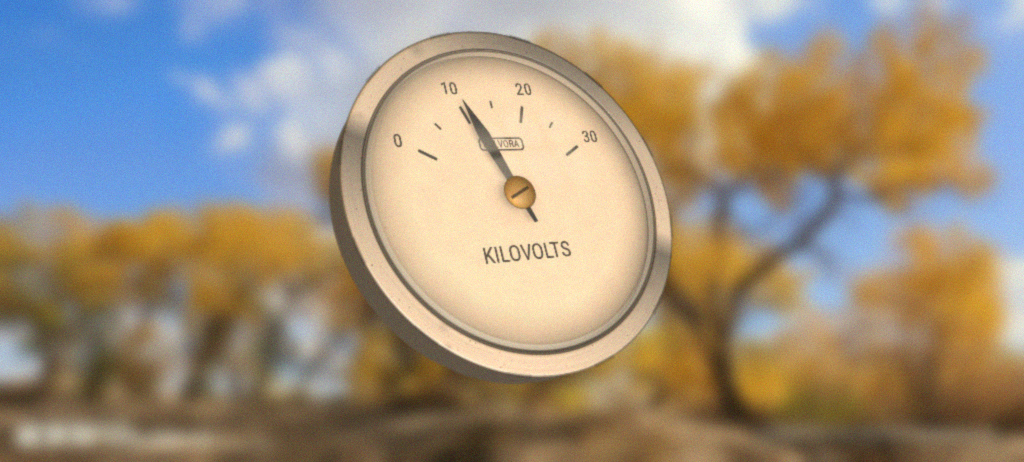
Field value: 10 kV
